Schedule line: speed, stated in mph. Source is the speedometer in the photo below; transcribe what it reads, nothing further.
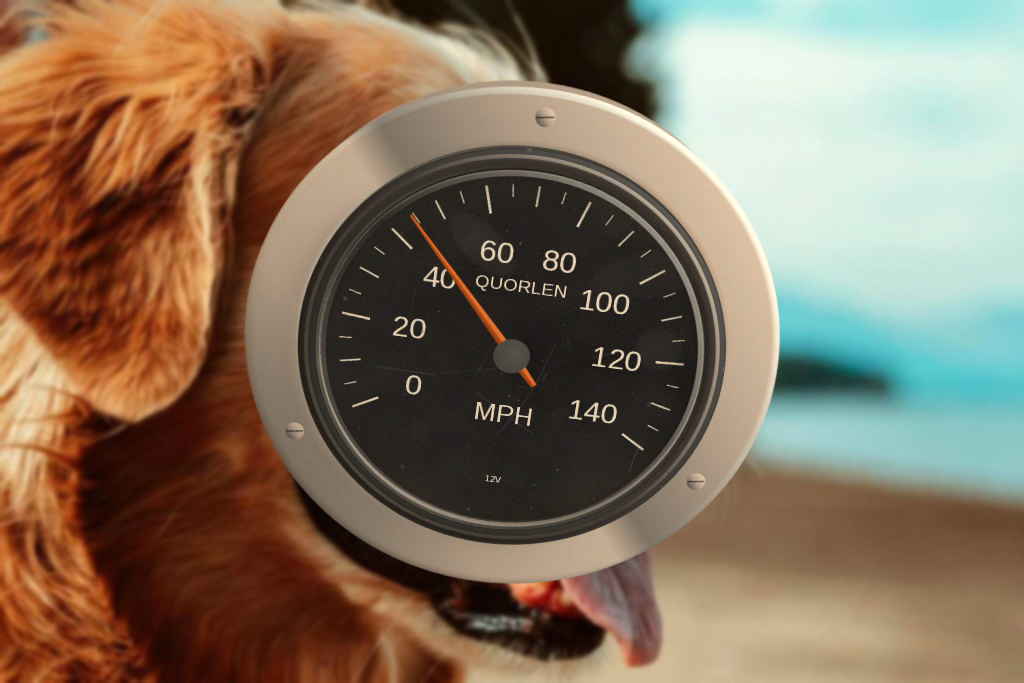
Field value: 45 mph
